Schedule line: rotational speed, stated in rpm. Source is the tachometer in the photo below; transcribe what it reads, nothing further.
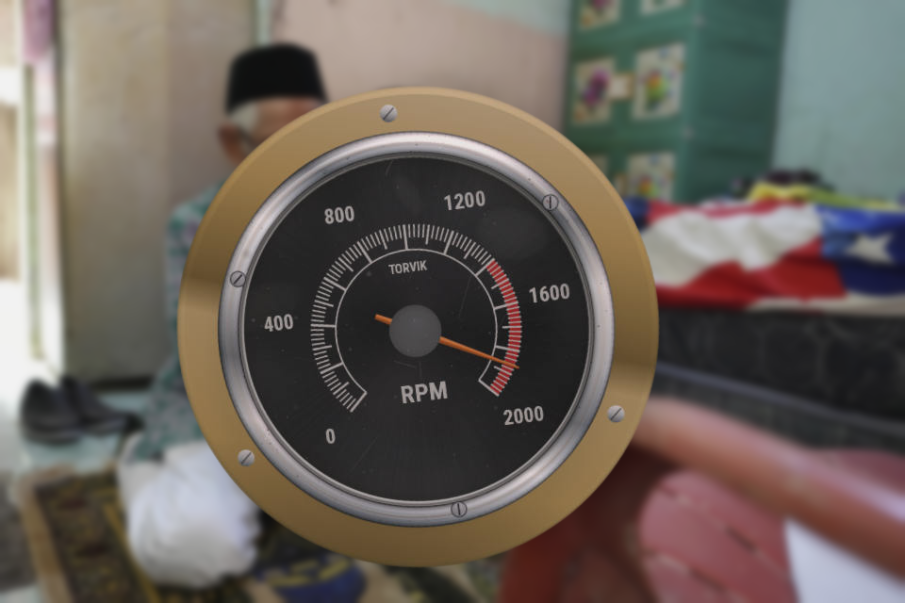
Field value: 1860 rpm
